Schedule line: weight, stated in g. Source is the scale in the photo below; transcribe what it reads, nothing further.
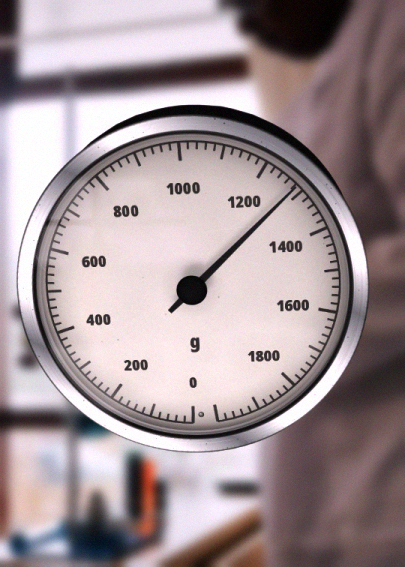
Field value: 1280 g
